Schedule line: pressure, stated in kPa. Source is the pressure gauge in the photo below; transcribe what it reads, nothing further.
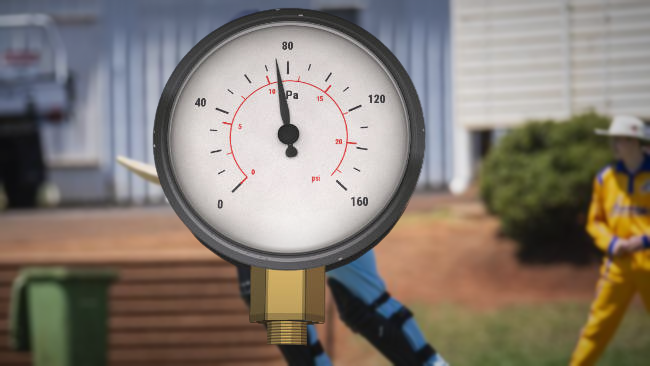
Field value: 75 kPa
